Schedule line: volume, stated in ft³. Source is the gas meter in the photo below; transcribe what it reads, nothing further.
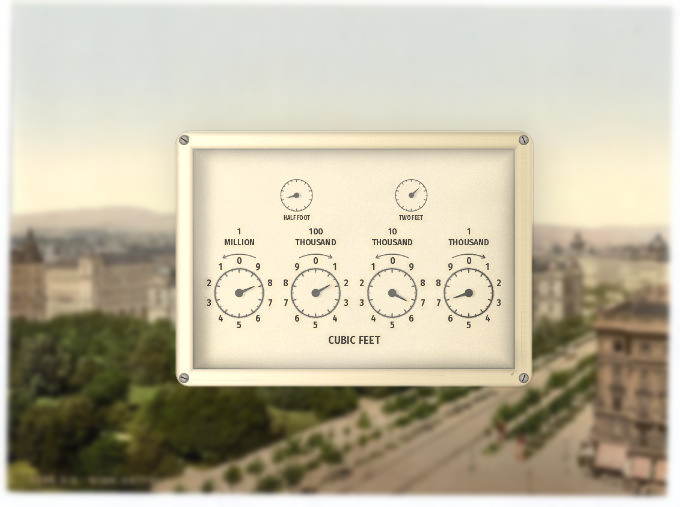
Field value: 816700 ft³
